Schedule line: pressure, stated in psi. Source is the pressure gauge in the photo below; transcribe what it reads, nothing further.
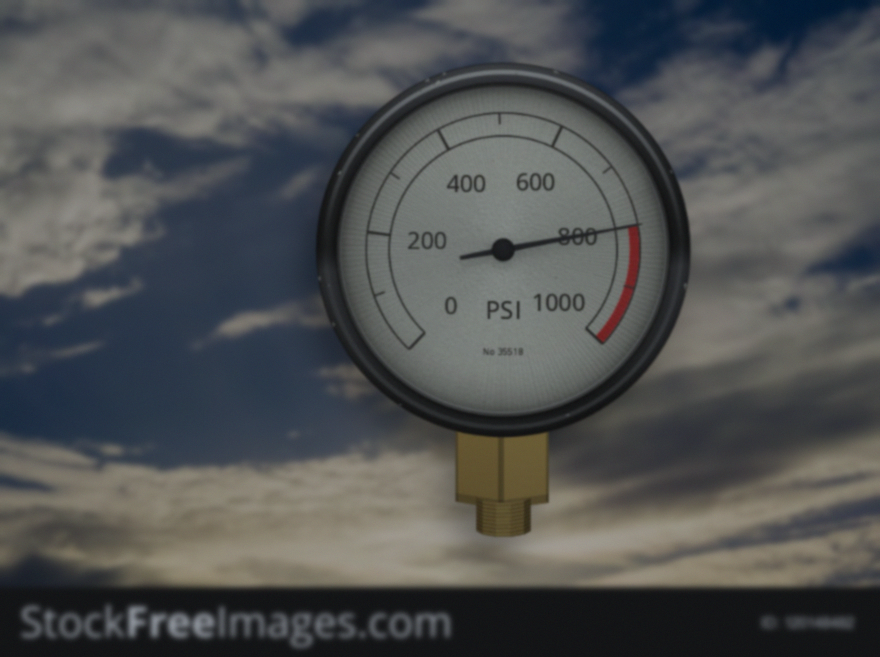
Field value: 800 psi
